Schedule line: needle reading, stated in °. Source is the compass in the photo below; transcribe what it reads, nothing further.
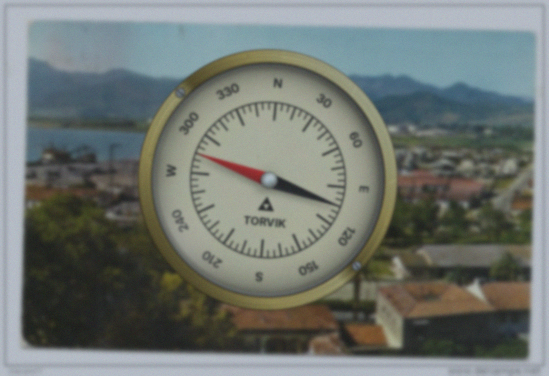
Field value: 285 °
